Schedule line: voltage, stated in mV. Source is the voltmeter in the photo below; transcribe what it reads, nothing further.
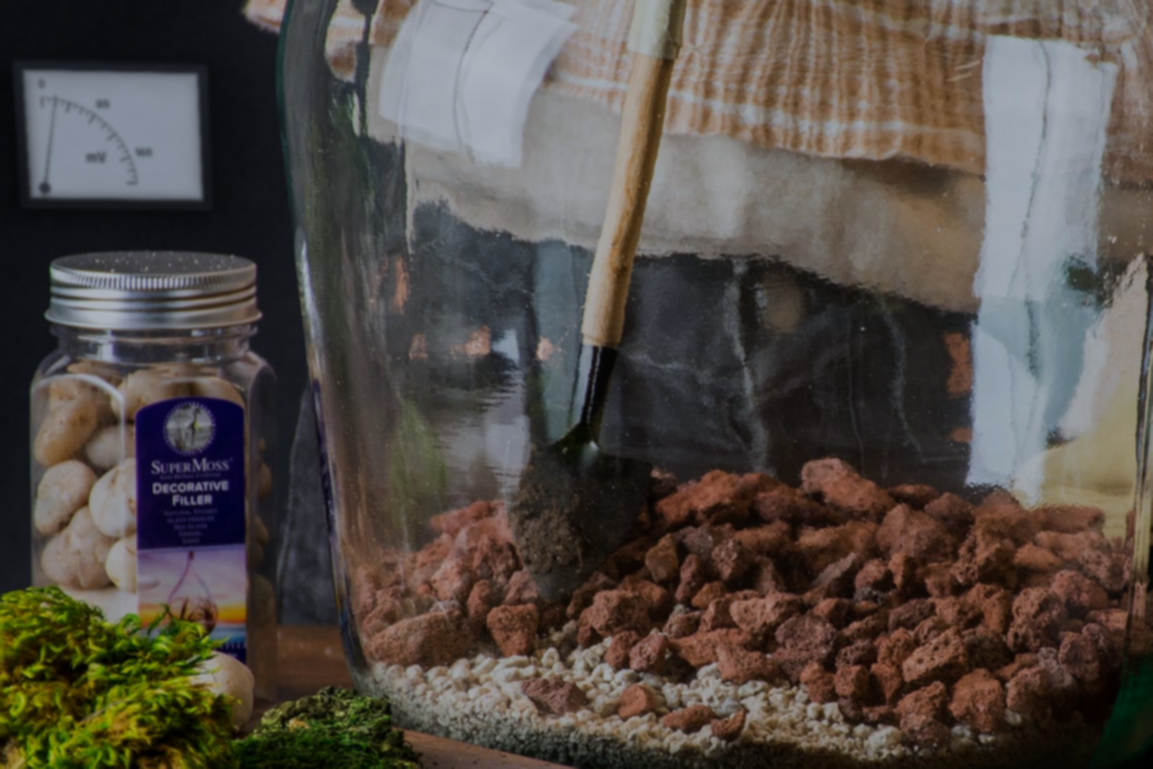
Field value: 20 mV
